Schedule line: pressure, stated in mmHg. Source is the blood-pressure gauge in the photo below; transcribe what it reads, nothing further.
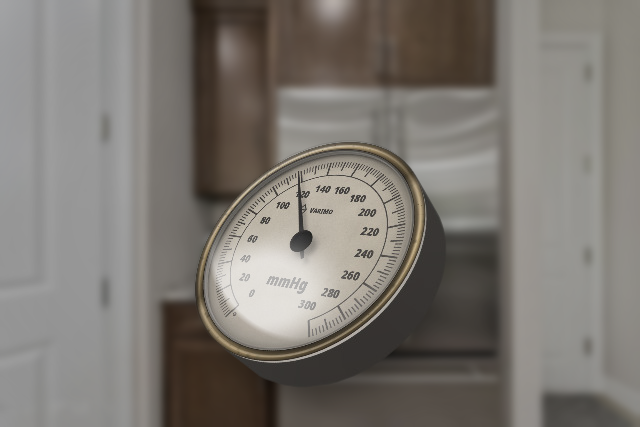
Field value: 120 mmHg
